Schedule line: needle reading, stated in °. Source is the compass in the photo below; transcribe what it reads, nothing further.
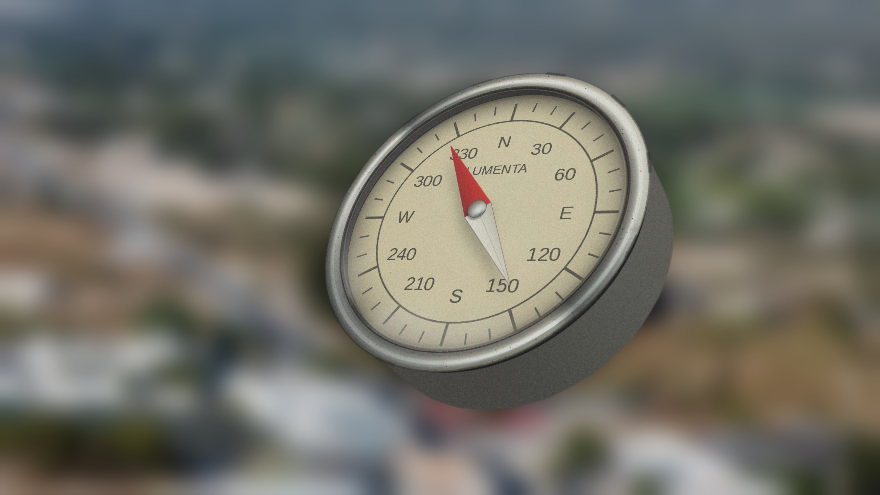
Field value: 325 °
